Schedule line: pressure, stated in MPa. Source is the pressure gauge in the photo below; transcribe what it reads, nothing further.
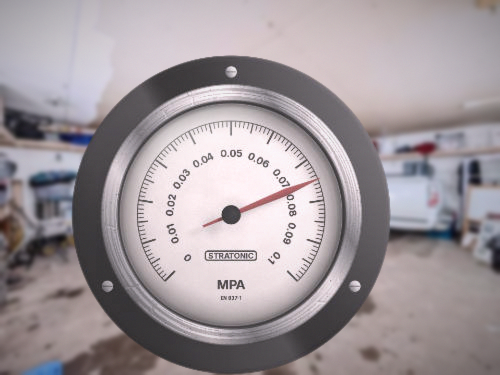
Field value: 0.075 MPa
